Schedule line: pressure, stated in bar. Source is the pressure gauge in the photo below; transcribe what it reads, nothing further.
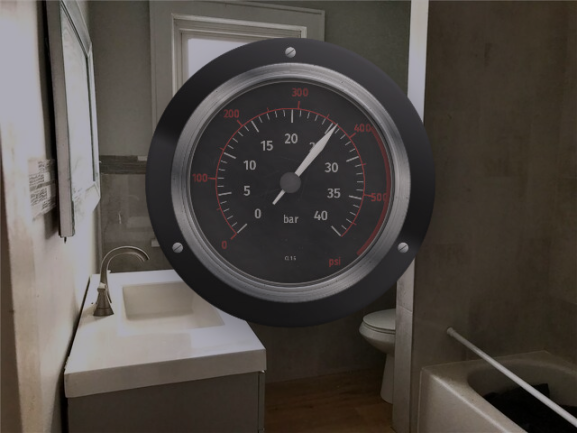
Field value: 25.5 bar
